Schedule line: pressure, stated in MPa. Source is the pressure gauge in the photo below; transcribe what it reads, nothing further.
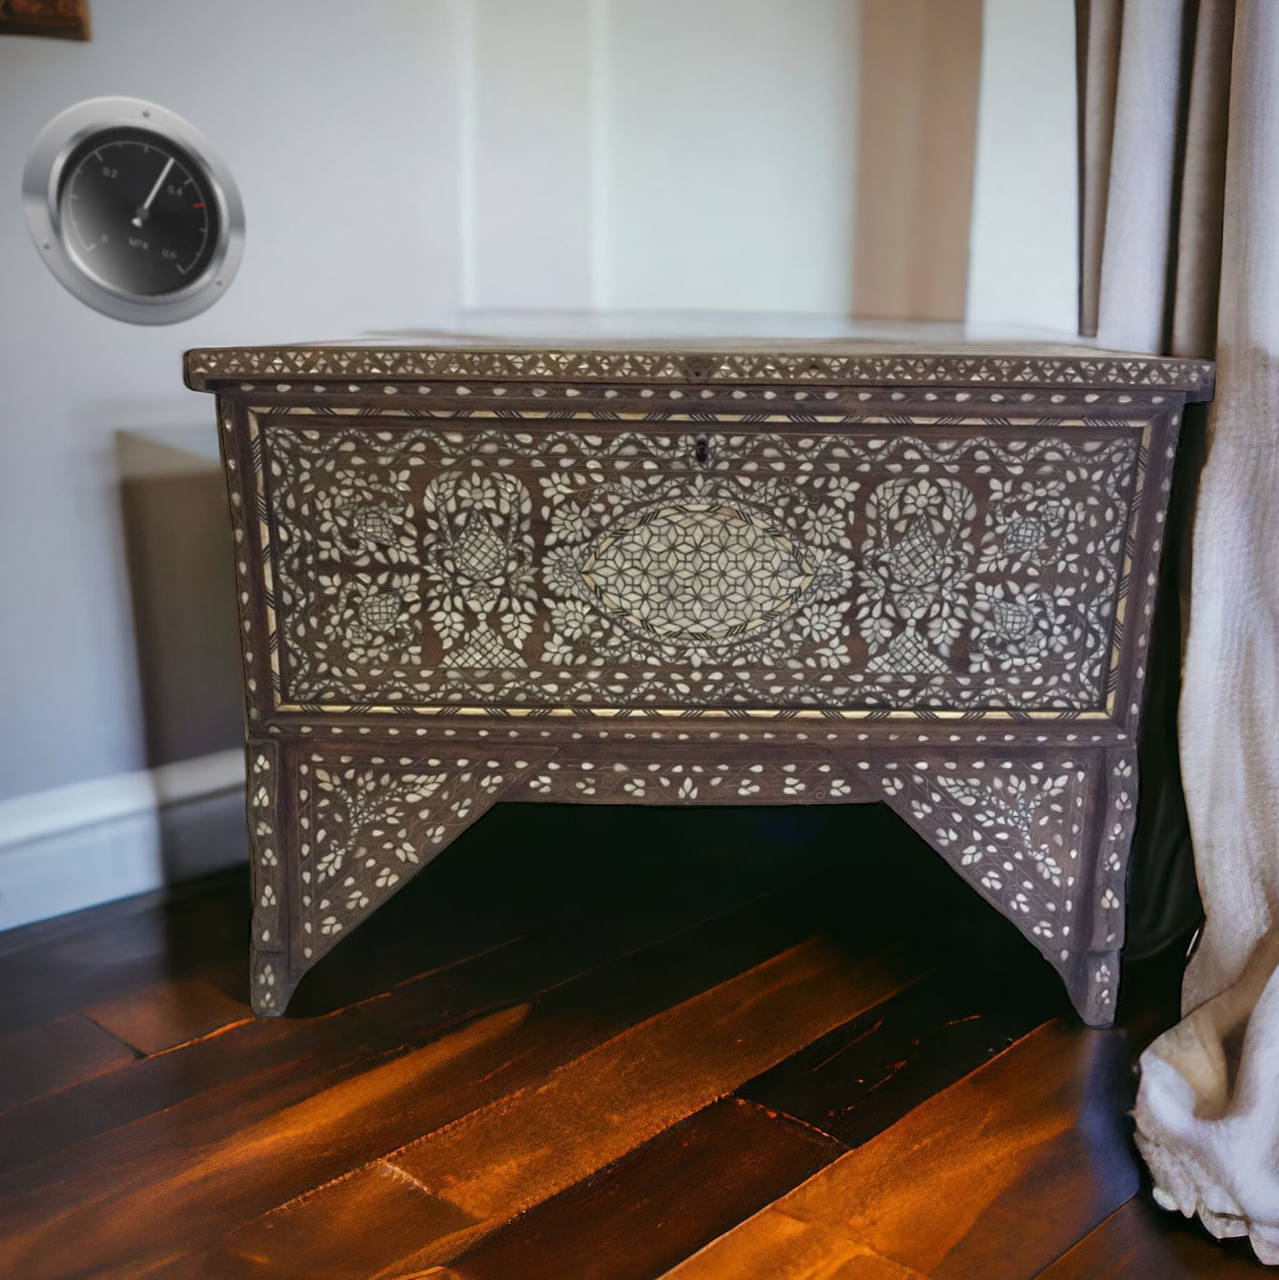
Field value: 0.35 MPa
